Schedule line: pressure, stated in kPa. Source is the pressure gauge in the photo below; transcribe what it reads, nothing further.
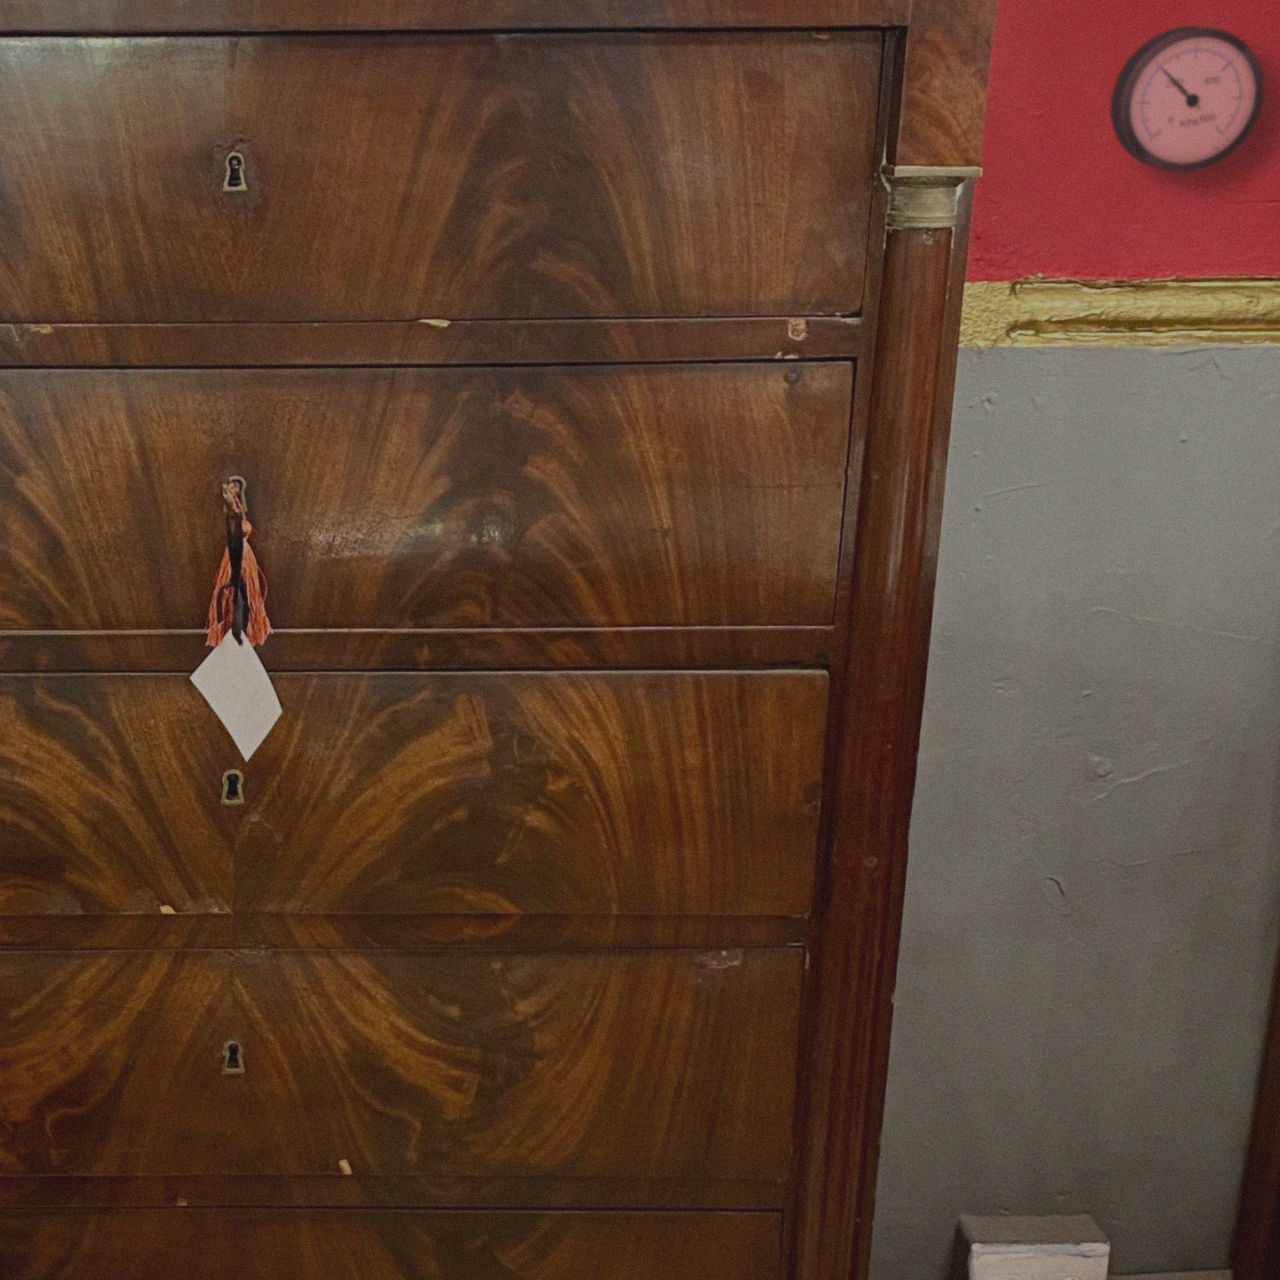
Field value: 200 kPa
